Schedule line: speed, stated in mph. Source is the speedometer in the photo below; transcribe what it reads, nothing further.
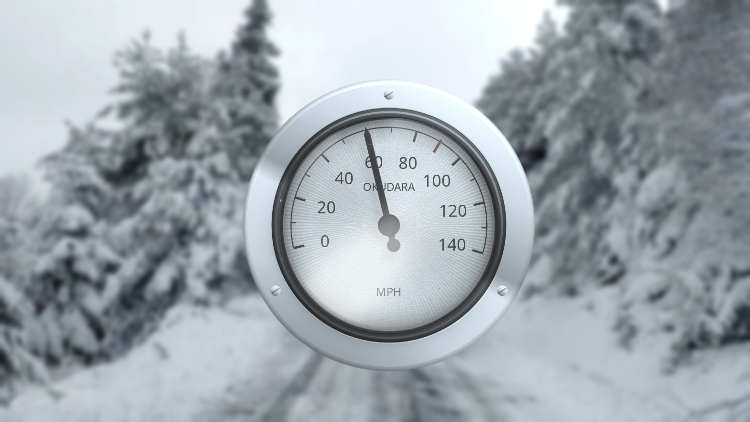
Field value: 60 mph
